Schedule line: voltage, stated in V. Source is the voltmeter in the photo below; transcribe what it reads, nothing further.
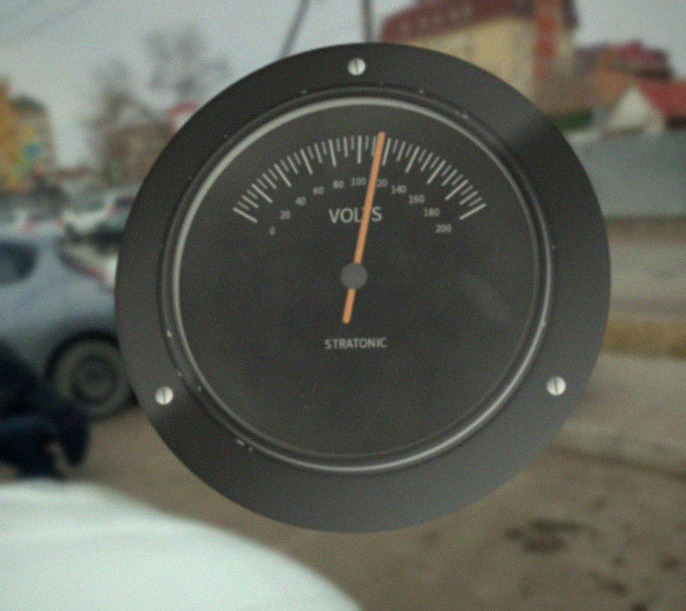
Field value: 115 V
